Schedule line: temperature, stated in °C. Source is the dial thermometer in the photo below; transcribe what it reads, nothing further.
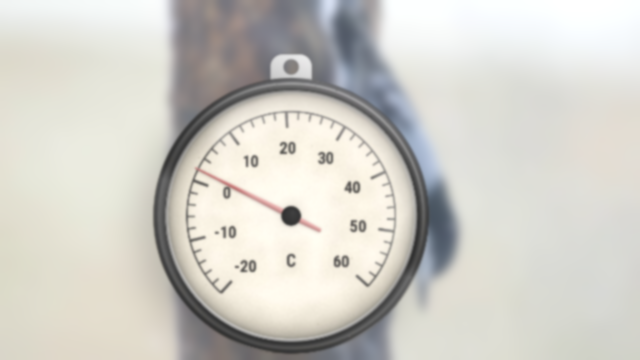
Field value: 2 °C
